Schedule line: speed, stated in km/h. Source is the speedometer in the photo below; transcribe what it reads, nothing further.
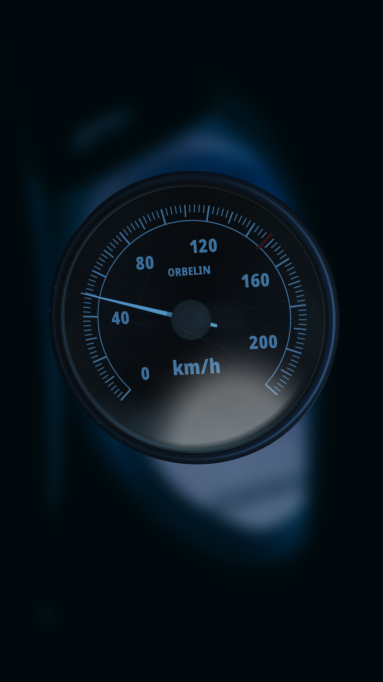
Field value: 50 km/h
